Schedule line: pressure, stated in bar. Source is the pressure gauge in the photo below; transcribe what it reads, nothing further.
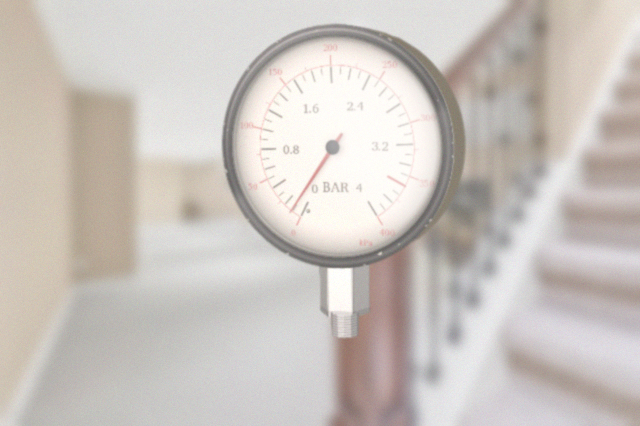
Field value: 0.1 bar
